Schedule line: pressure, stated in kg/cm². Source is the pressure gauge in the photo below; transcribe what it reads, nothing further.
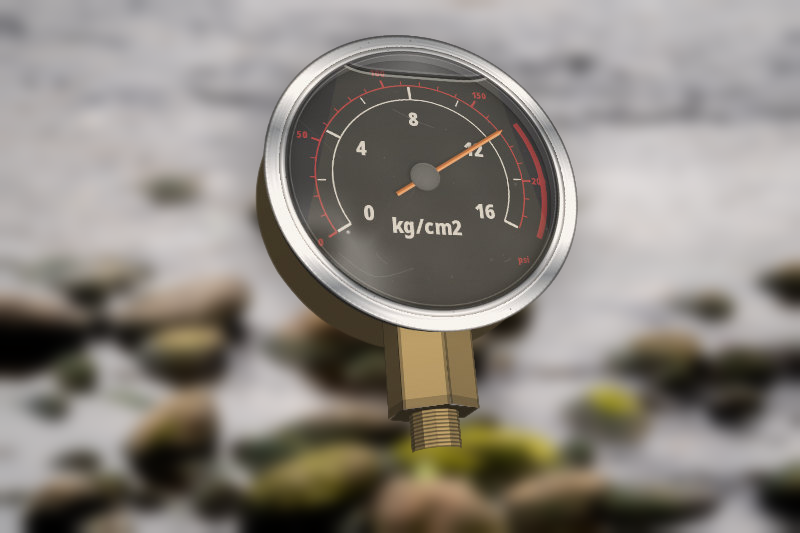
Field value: 12 kg/cm²
